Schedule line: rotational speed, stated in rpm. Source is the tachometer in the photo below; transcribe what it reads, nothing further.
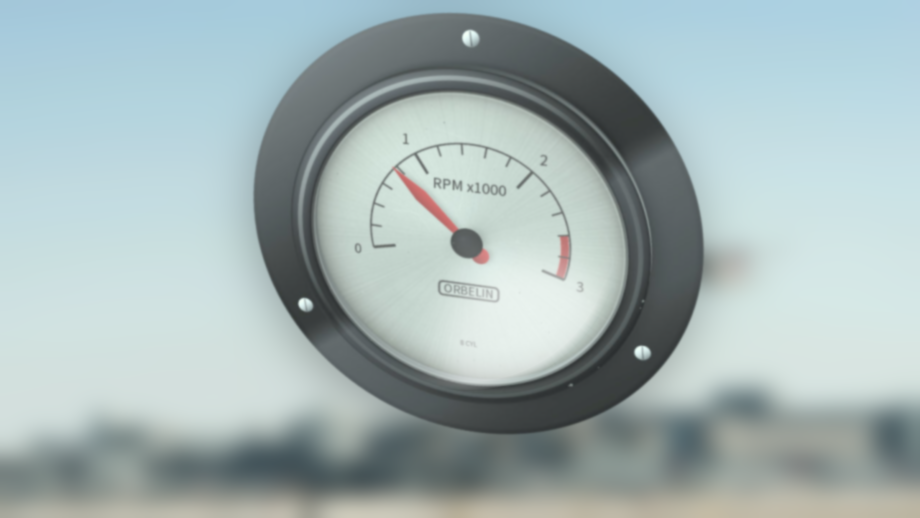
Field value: 800 rpm
